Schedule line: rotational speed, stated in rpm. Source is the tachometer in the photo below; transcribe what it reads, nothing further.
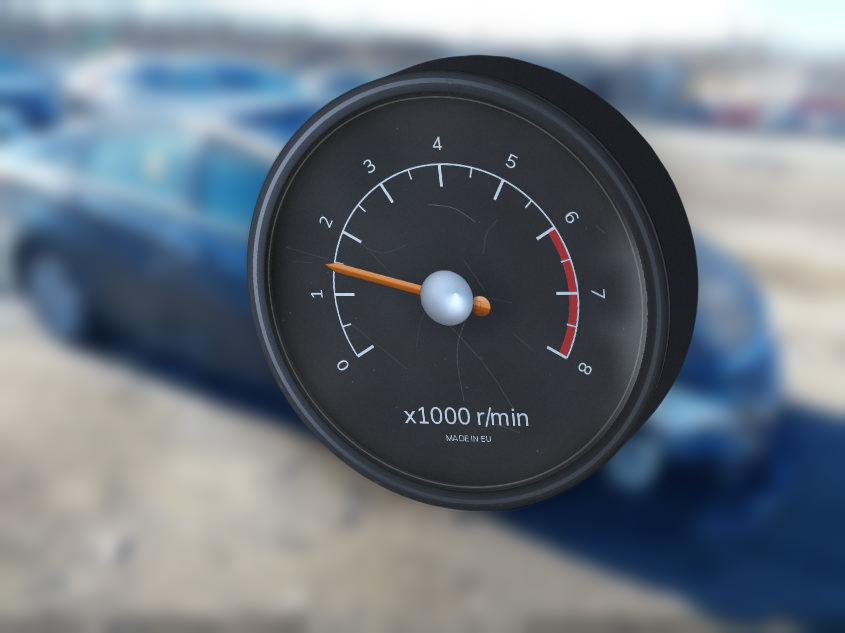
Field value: 1500 rpm
